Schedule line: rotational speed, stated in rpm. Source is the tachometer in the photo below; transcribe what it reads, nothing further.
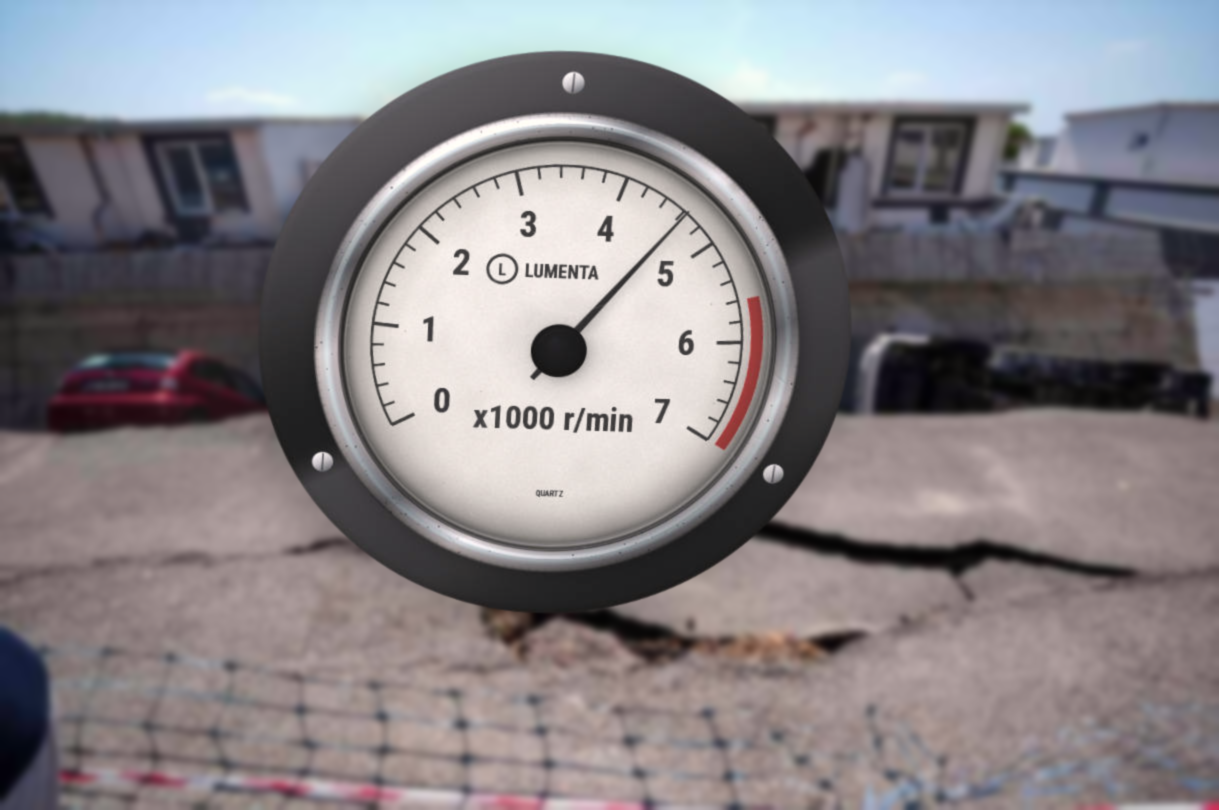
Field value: 4600 rpm
